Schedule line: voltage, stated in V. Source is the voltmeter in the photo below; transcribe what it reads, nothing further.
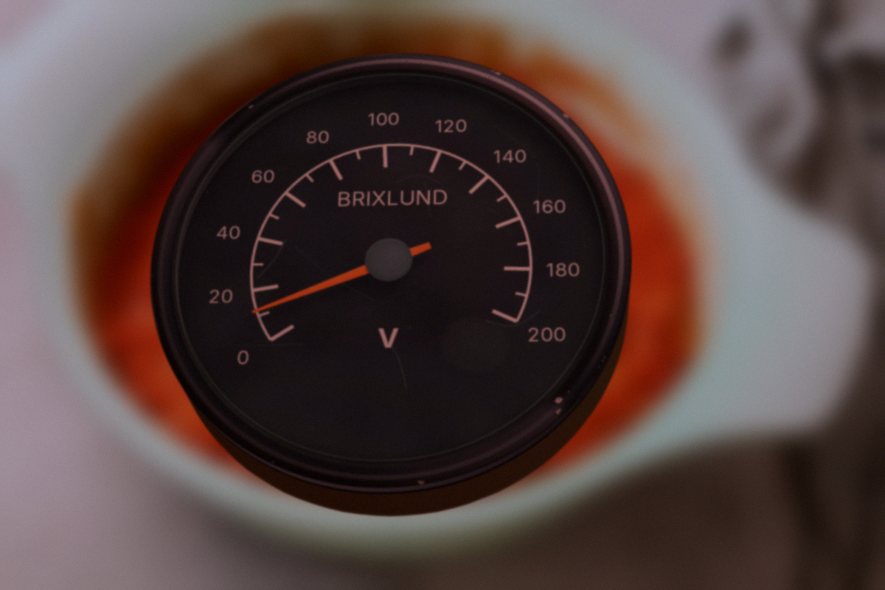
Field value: 10 V
